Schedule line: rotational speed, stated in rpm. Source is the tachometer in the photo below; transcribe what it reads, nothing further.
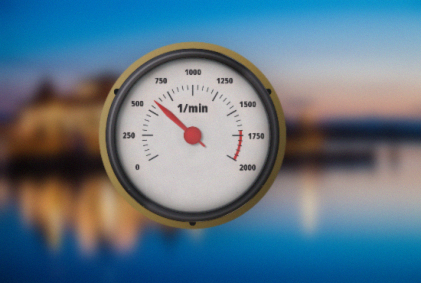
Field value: 600 rpm
